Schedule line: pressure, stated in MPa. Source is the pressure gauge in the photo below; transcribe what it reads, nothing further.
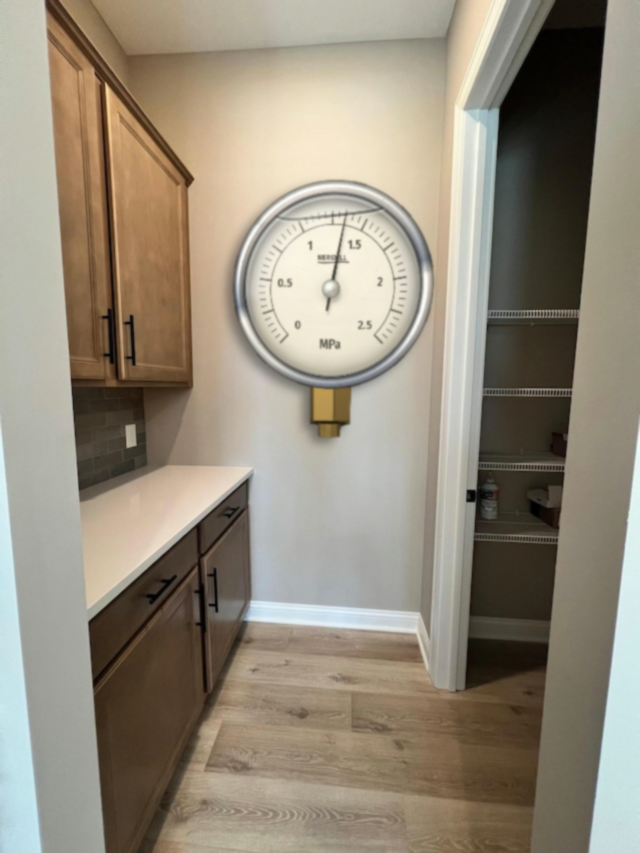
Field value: 1.35 MPa
